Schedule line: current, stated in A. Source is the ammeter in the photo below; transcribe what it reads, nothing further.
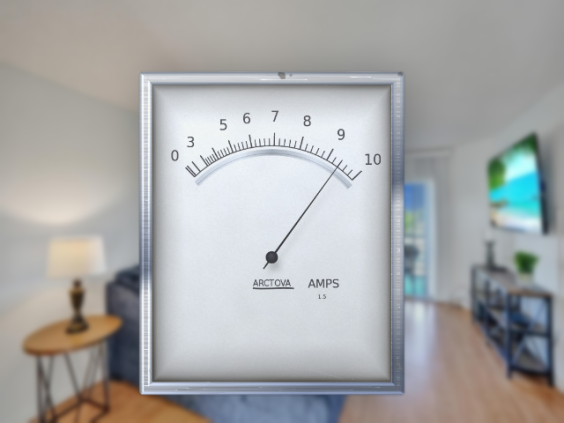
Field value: 9.4 A
